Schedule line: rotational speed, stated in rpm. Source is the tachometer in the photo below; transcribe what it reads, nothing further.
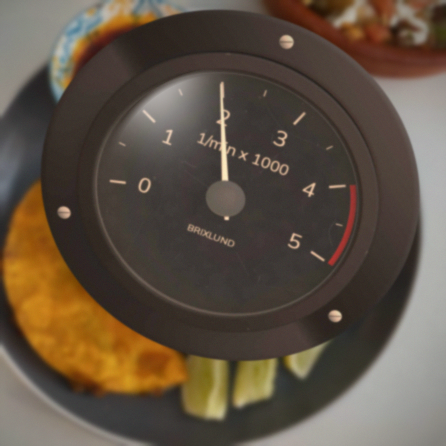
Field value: 2000 rpm
